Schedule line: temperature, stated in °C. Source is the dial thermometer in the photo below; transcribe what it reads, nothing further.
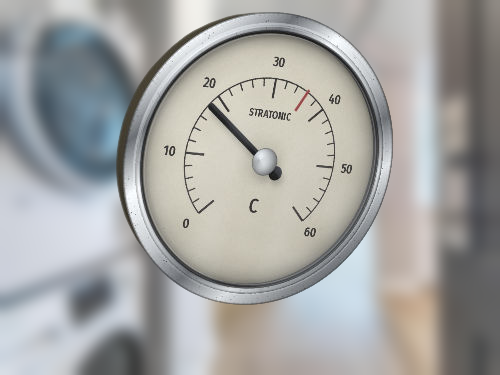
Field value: 18 °C
